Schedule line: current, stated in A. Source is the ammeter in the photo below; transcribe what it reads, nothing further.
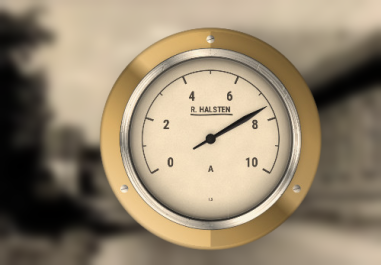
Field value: 7.5 A
